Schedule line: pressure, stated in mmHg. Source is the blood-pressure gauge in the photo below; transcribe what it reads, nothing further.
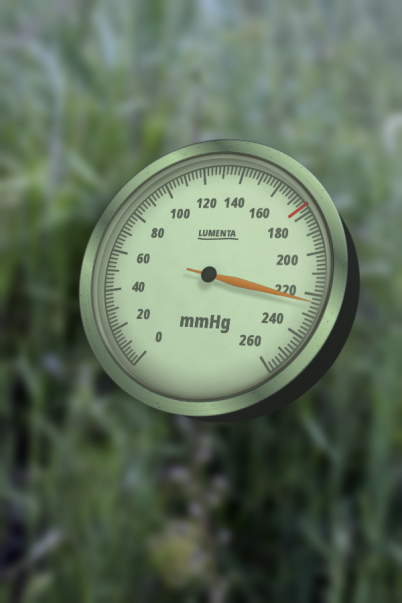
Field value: 224 mmHg
